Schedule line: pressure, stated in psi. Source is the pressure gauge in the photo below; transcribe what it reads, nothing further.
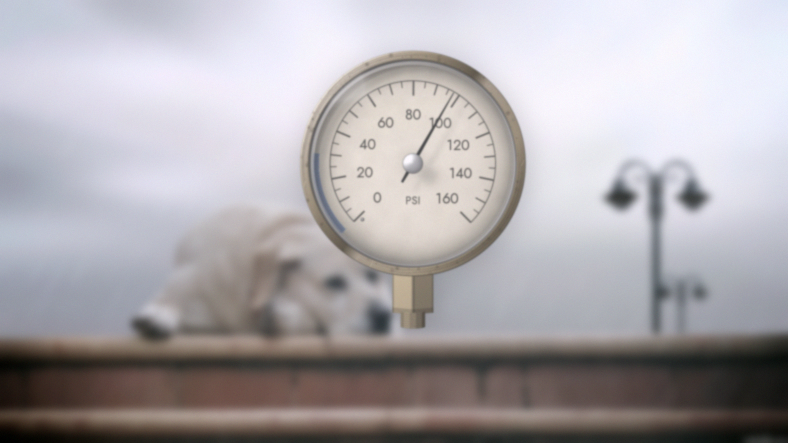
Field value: 97.5 psi
